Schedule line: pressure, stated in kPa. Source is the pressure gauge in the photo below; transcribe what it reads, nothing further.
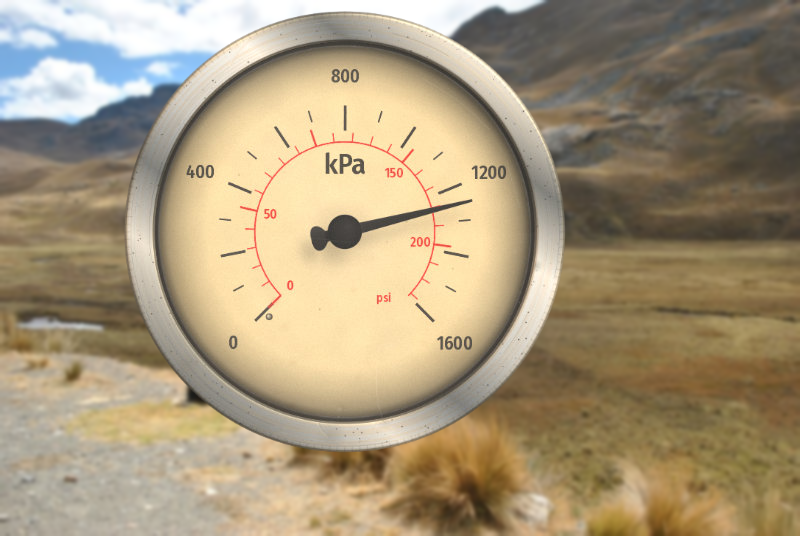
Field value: 1250 kPa
